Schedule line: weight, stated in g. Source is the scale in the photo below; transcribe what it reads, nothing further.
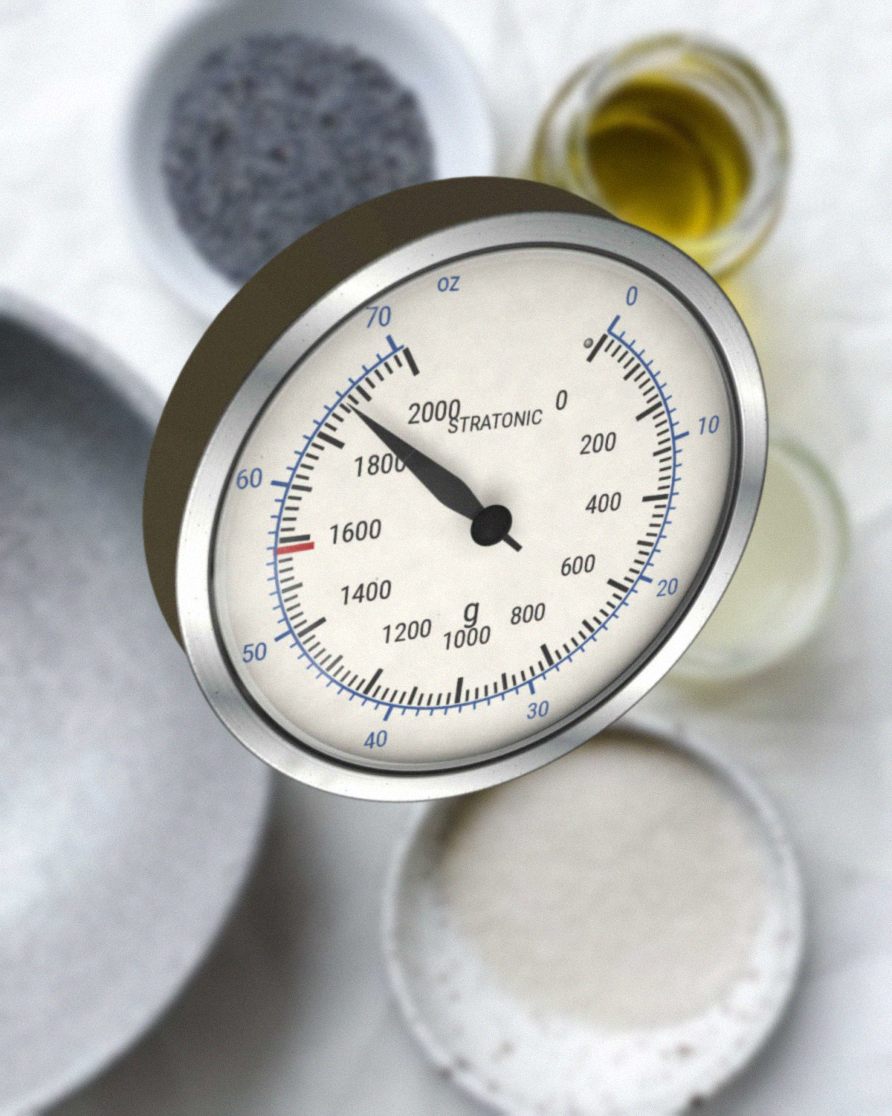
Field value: 1870 g
